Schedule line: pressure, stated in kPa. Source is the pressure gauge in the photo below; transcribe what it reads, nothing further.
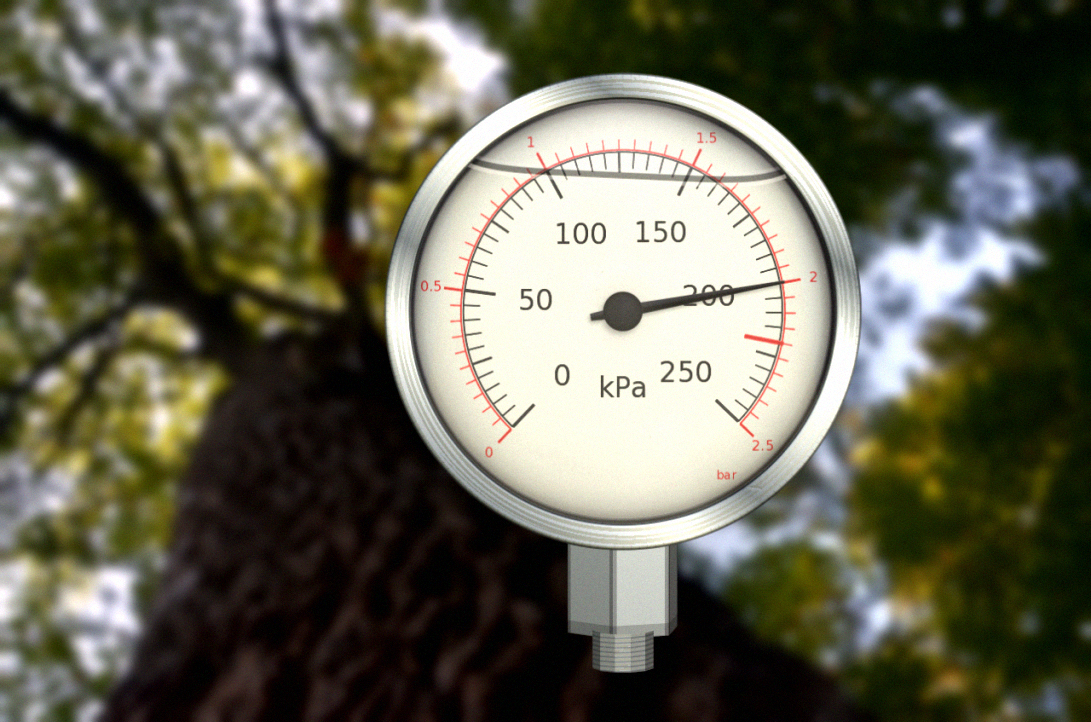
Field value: 200 kPa
